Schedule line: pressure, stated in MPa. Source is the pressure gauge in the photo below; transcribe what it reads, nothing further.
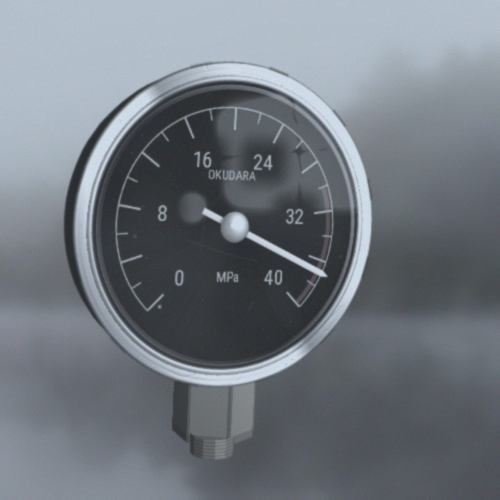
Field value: 37 MPa
